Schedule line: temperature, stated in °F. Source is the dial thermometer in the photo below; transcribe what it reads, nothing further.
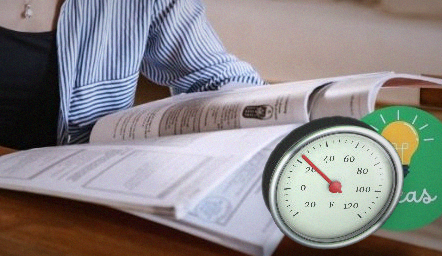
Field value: 24 °F
